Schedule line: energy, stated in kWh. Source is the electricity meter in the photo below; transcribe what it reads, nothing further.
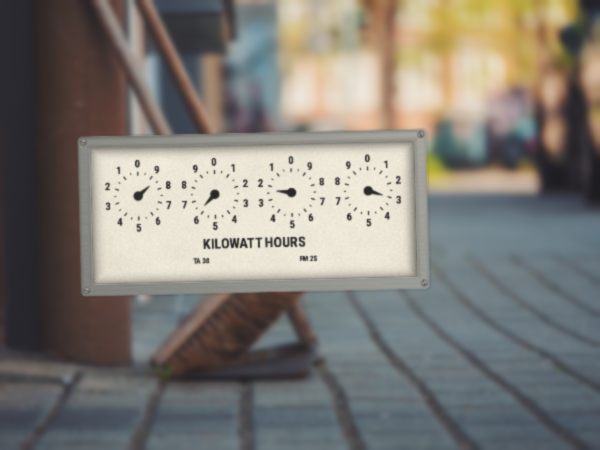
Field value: 8623 kWh
